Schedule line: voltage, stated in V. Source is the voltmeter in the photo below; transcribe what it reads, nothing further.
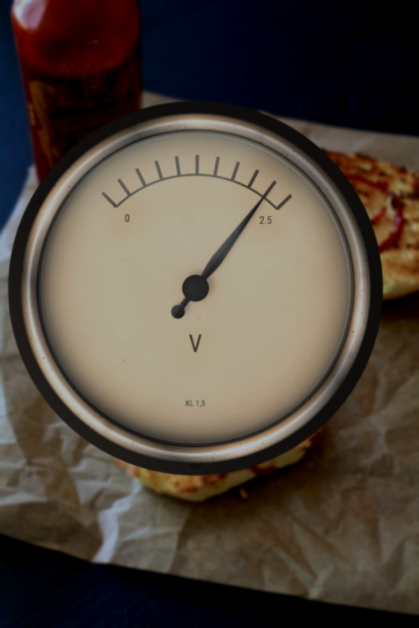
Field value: 2.25 V
